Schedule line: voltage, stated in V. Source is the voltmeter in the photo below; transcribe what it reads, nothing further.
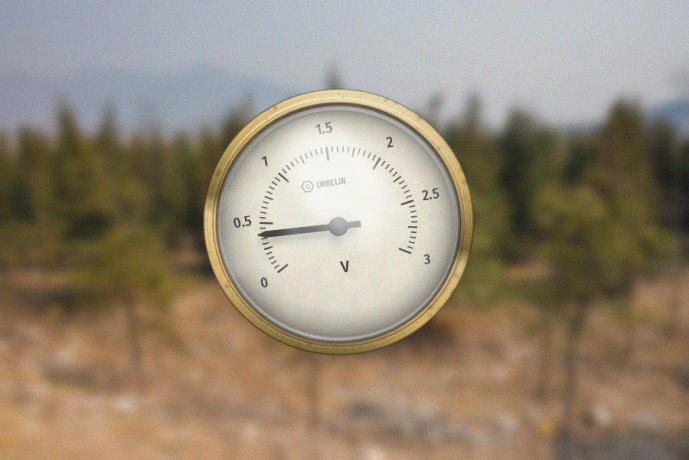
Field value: 0.4 V
